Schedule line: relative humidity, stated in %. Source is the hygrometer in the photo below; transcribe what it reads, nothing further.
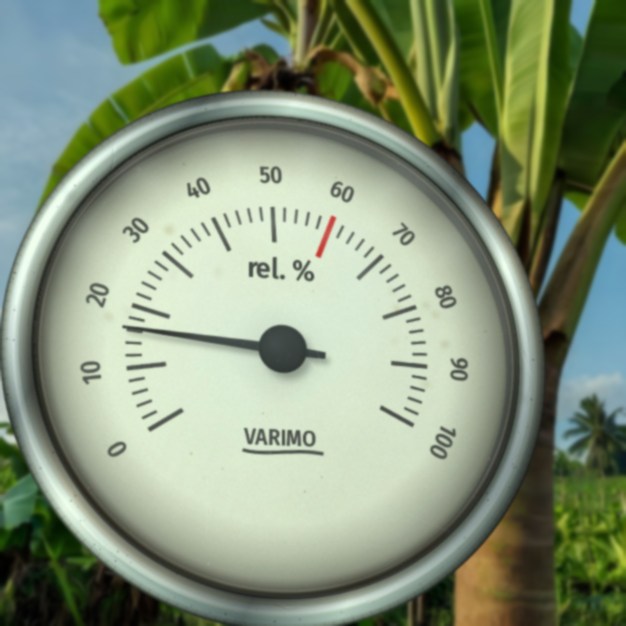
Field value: 16 %
